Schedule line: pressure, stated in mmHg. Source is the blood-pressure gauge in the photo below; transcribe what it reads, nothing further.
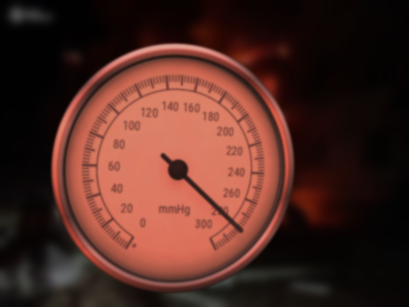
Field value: 280 mmHg
